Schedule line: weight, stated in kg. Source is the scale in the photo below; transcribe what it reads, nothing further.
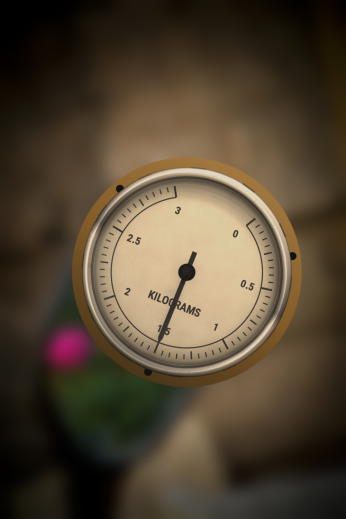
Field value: 1.5 kg
